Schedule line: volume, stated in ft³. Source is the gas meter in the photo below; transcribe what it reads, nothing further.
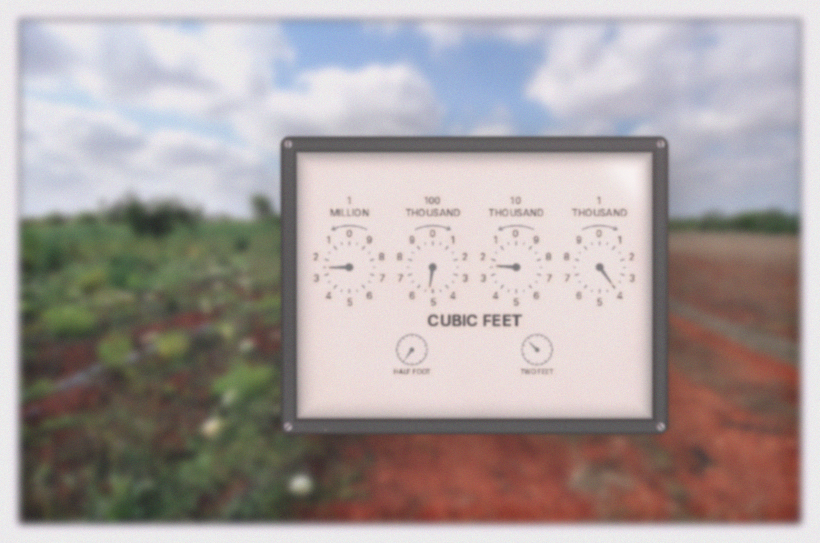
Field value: 252400 ft³
